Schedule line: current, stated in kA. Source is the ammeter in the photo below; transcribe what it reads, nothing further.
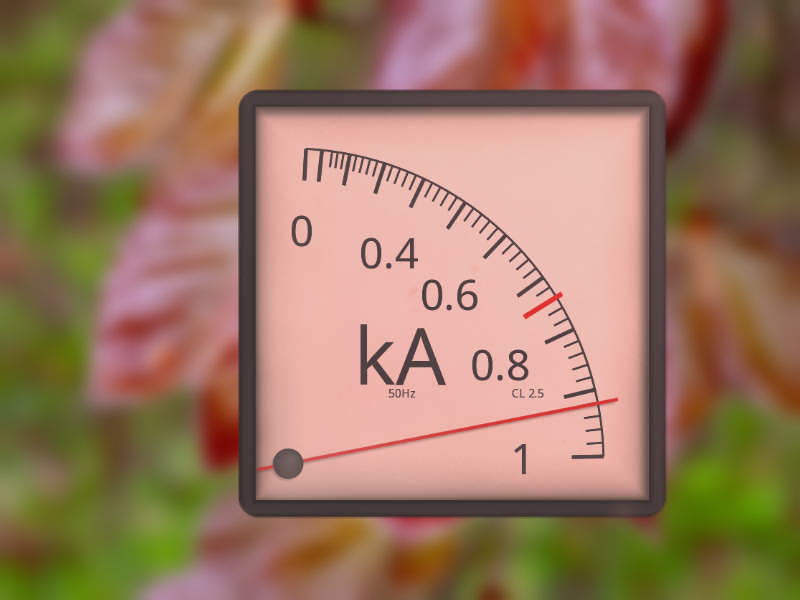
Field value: 0.92 kA
